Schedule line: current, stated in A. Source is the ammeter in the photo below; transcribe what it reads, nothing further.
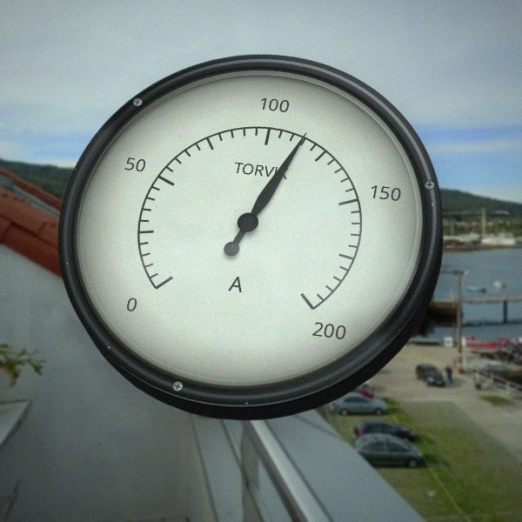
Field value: 115 A
